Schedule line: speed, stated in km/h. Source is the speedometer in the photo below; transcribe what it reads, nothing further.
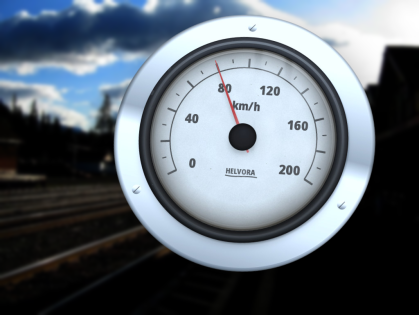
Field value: 80 km/h
